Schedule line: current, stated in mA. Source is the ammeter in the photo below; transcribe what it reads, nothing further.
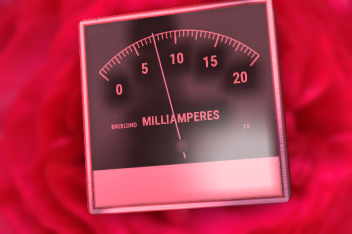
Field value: 7.5 mA
